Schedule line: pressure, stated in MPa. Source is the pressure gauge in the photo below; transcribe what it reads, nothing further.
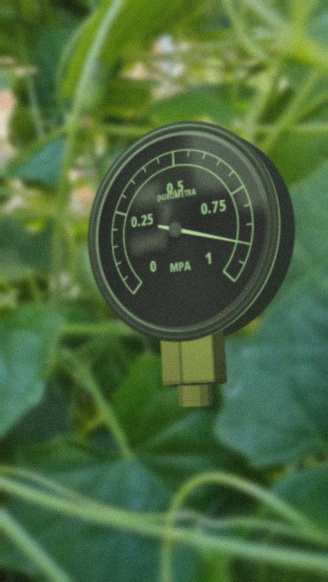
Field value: 0.9 MPa
